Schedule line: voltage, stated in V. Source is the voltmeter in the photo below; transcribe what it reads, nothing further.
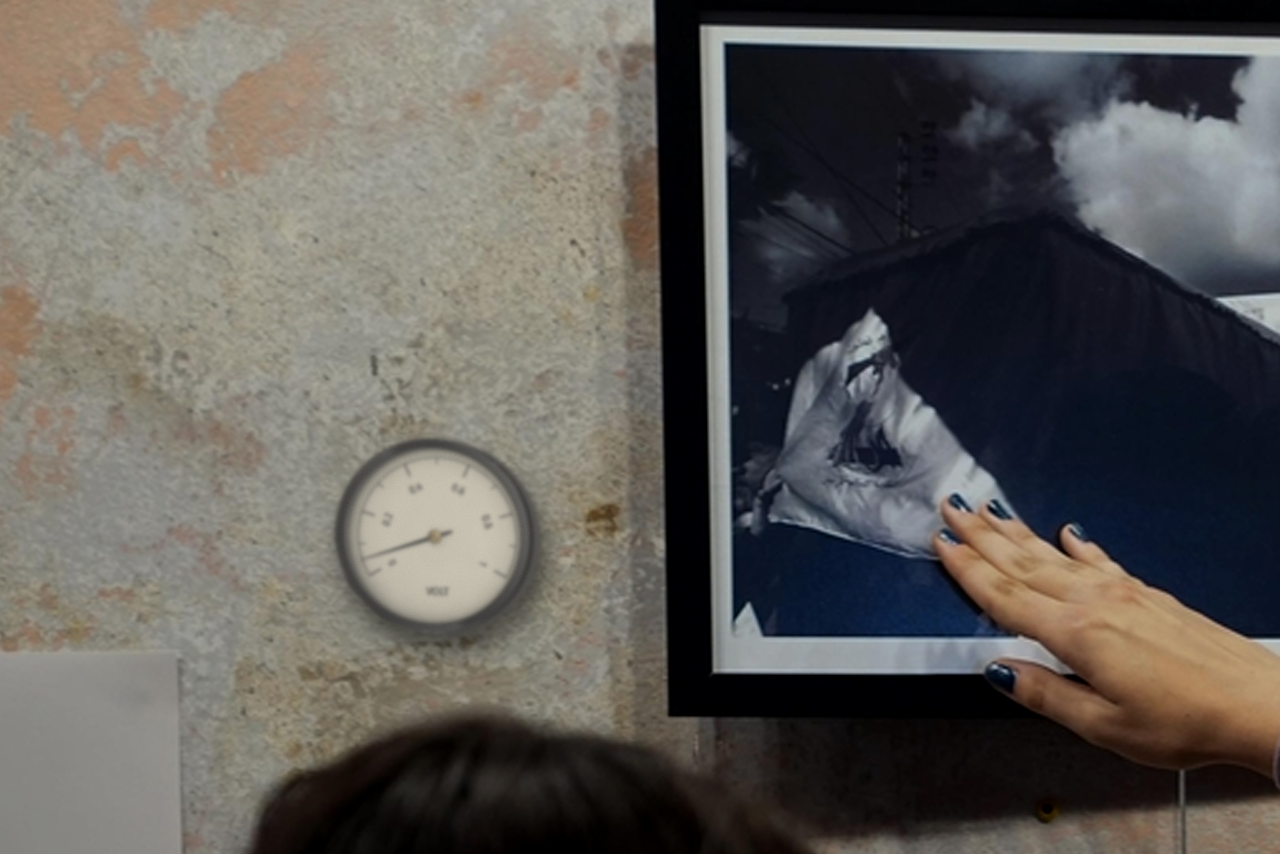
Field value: 0.05 V
